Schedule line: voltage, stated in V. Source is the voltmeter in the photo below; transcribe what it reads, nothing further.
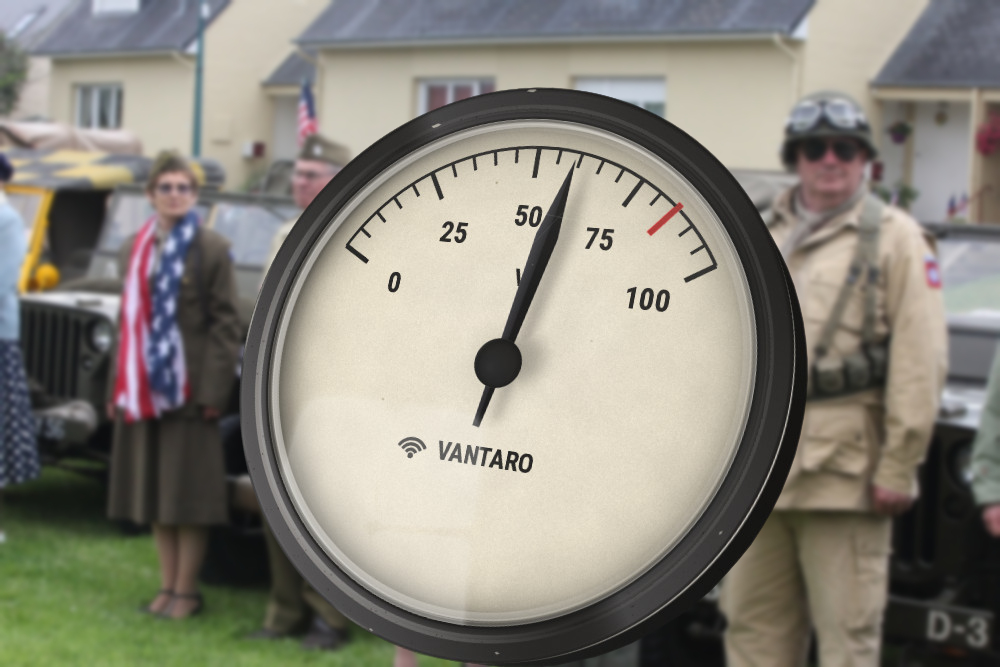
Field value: 60 V
